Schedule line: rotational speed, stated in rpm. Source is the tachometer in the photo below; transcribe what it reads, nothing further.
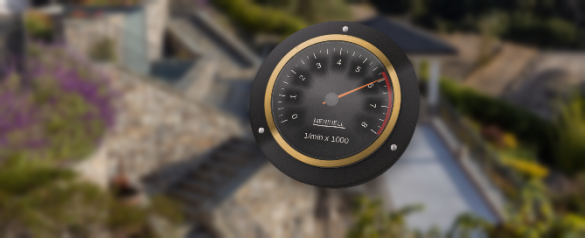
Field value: 6000 rpm
